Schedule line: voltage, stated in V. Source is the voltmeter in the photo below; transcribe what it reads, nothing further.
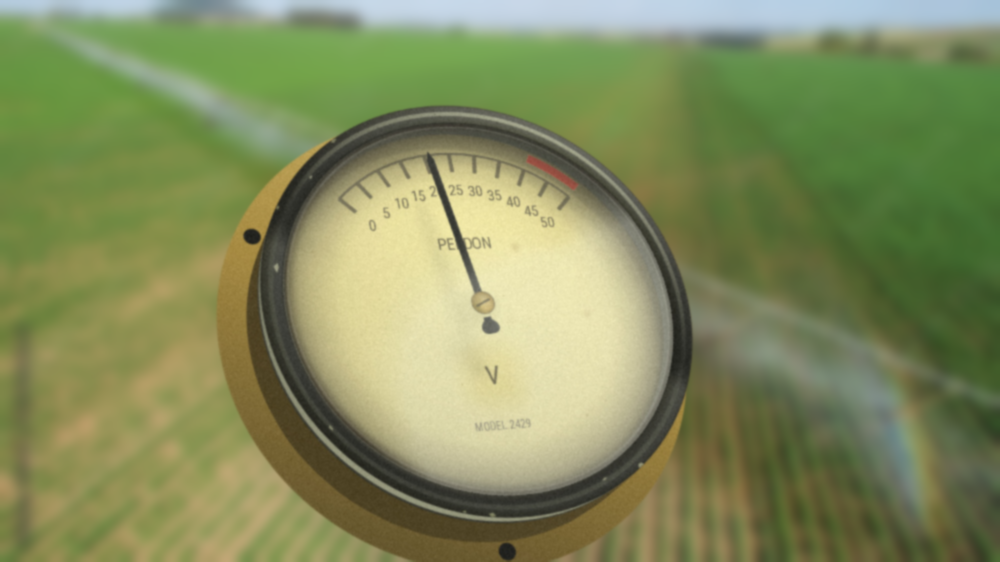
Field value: 20 V
